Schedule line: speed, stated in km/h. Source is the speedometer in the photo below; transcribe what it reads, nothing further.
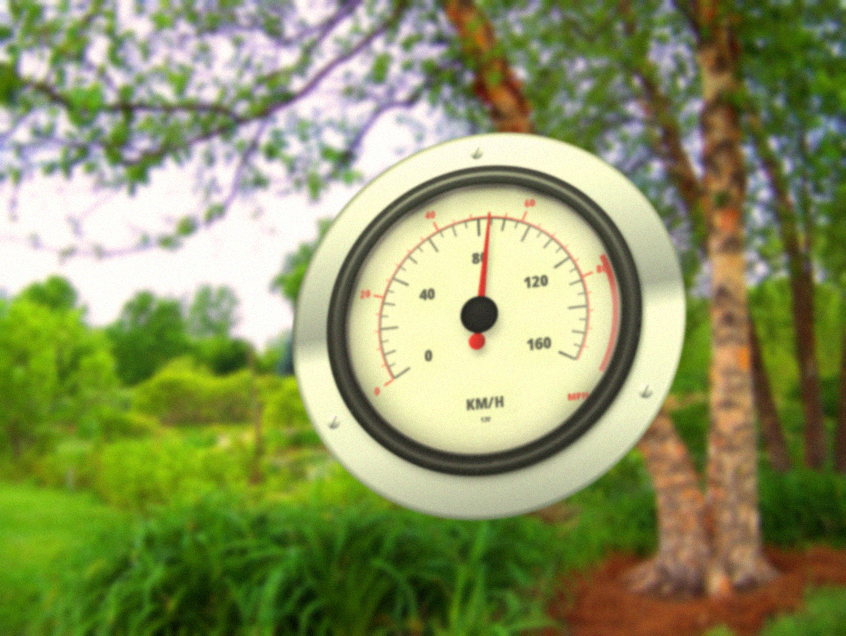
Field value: 85 km/h
